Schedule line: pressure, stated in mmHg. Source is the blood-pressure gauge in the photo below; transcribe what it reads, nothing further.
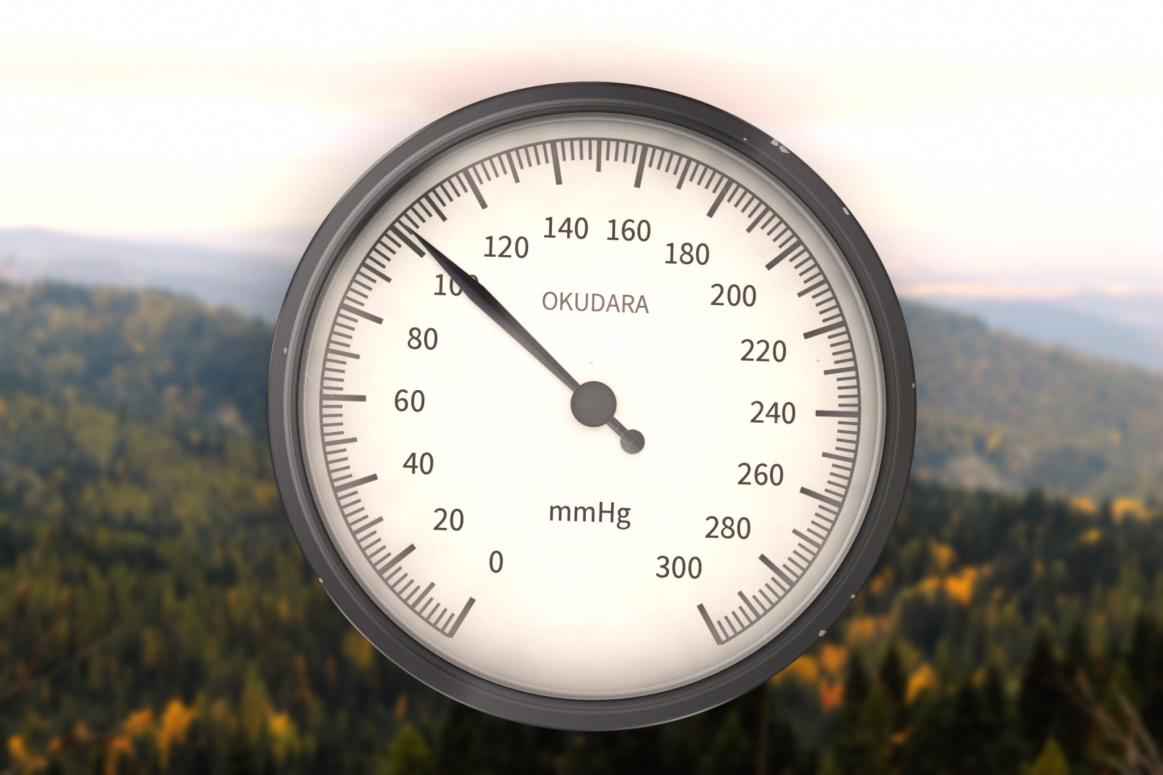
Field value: 102 mmHg
